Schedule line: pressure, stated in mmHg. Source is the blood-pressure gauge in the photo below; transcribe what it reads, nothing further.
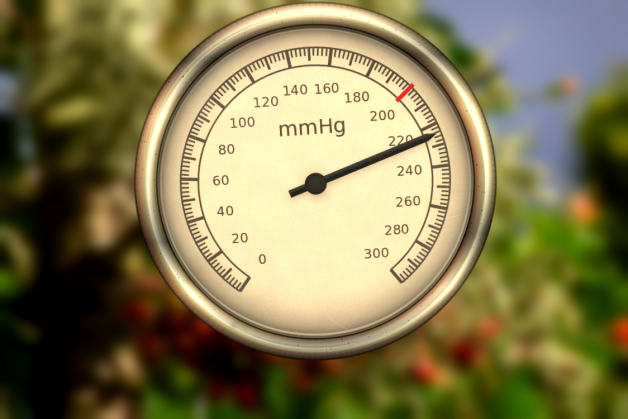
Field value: 224 mmHg
